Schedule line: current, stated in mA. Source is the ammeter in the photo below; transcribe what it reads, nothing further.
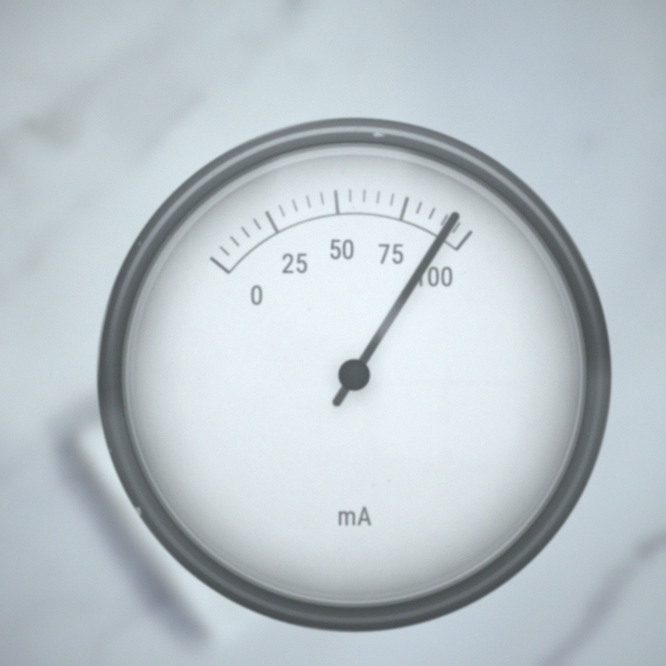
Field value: 92.5 mA
